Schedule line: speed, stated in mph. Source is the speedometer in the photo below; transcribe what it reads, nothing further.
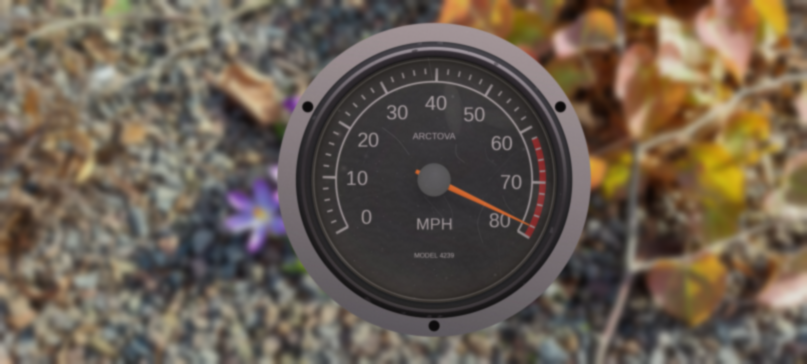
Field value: 78 mph
